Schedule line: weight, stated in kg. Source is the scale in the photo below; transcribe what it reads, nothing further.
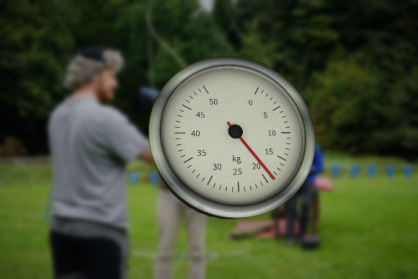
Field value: 19 kg
